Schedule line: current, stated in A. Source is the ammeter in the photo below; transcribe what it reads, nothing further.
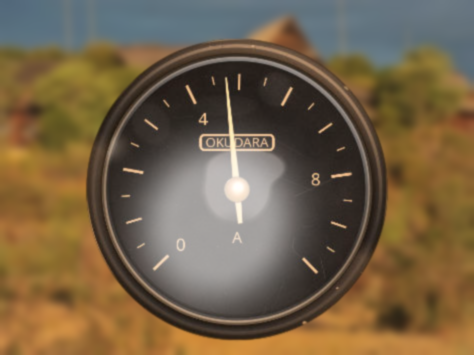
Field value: 4.75 A
